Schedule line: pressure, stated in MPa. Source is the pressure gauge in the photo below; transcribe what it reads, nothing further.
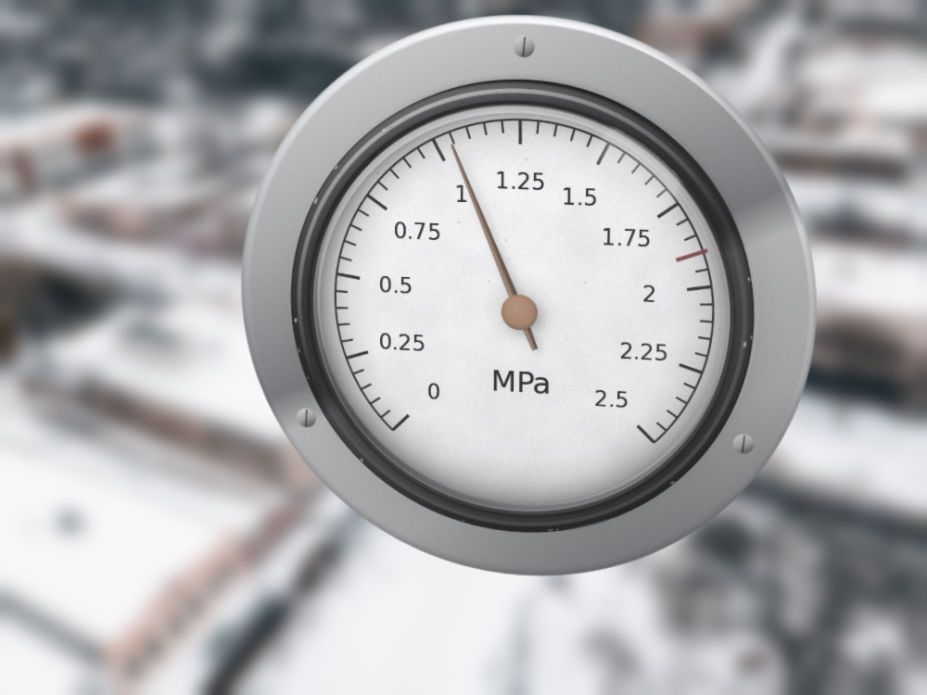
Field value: 1.05 MPa
